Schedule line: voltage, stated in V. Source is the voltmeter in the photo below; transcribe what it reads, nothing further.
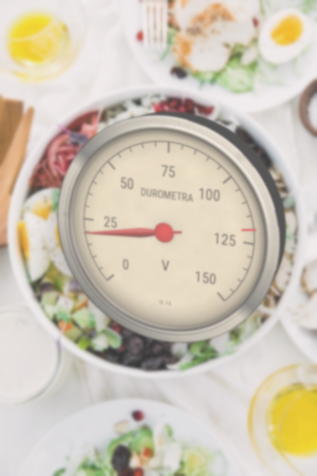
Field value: 20 V
